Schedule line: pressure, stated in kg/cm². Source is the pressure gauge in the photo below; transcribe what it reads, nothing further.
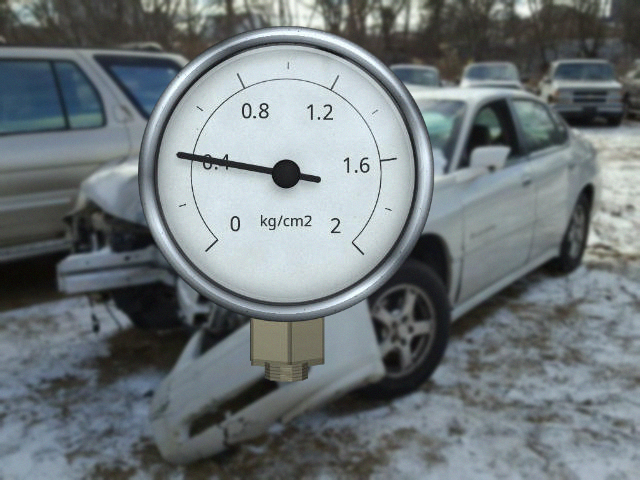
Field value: 0.4 kg/cm²
